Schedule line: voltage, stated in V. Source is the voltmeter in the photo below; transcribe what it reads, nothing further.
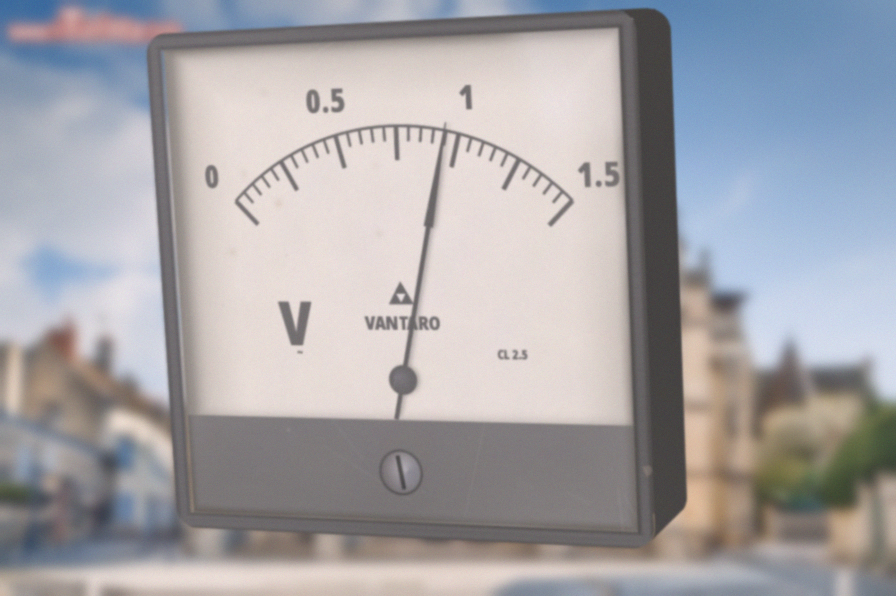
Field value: 0.95 V
